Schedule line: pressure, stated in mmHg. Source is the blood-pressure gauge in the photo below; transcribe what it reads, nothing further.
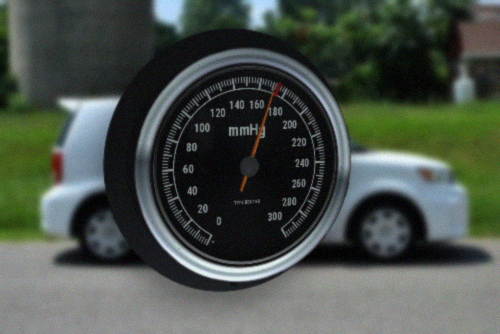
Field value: 170 mmHg
